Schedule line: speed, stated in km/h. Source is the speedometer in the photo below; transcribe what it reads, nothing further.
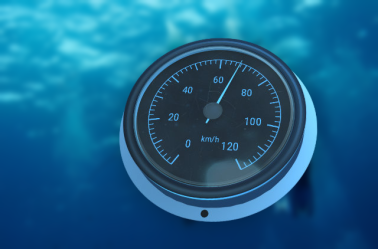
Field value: 68 km/h
